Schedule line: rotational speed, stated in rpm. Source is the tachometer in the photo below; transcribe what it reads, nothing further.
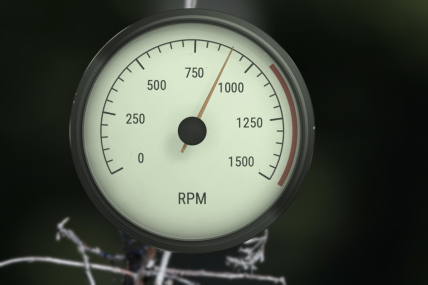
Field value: 900 rpm
